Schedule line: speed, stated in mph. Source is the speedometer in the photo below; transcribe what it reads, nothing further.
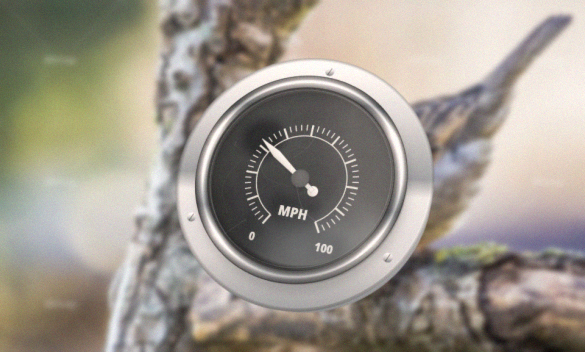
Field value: 32 mph
